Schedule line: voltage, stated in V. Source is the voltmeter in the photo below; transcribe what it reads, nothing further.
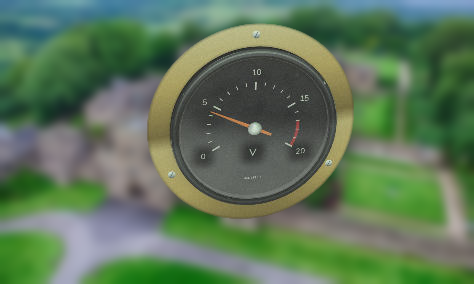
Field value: 4.5 V
